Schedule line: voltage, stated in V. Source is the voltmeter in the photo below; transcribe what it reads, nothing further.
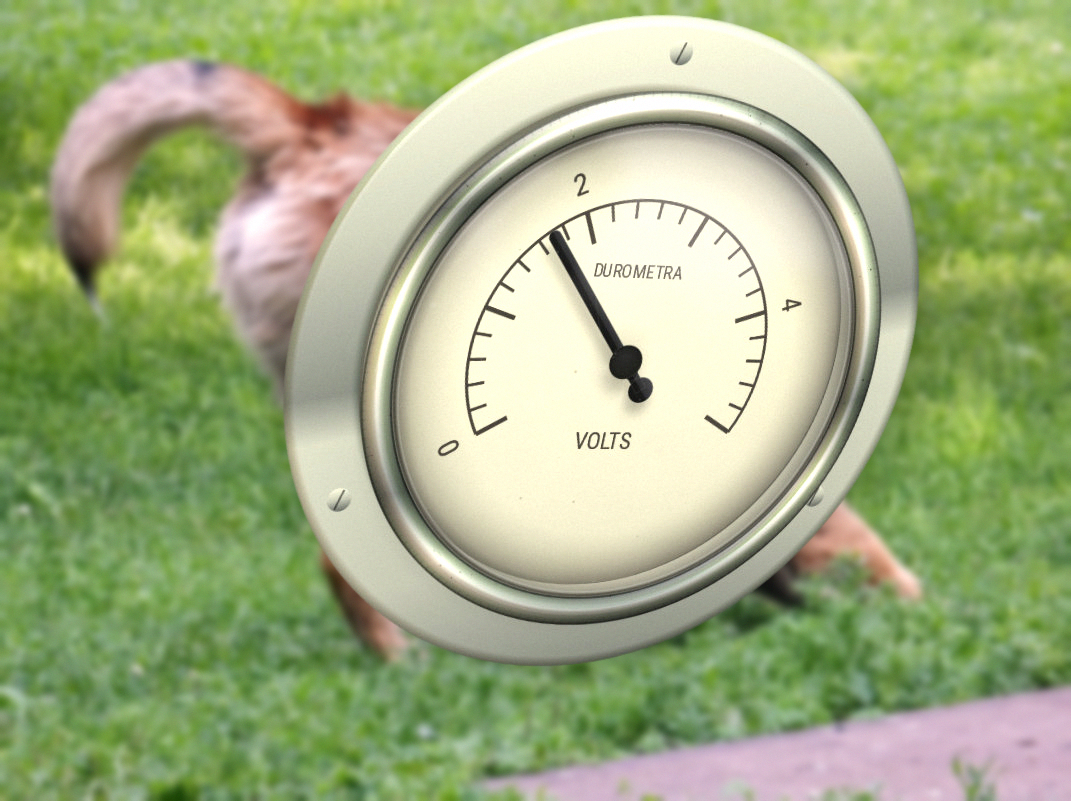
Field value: 1.7 V
